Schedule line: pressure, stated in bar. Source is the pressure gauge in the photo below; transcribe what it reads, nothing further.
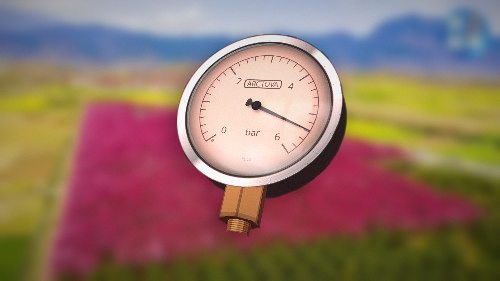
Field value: 5.4 bar
